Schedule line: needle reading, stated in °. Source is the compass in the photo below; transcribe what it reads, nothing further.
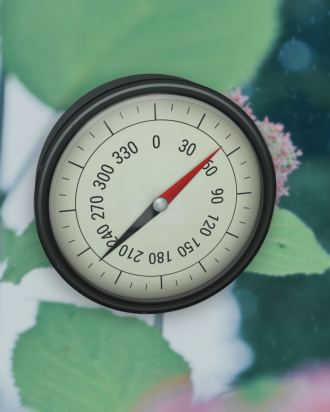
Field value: 50 °
